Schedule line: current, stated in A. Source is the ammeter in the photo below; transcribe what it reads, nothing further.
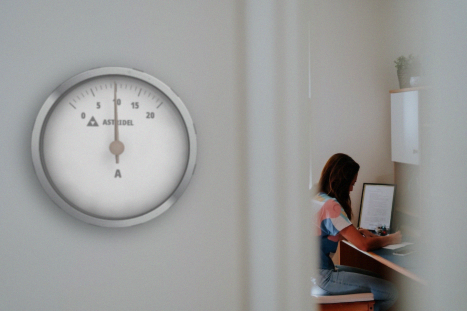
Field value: 10 A
